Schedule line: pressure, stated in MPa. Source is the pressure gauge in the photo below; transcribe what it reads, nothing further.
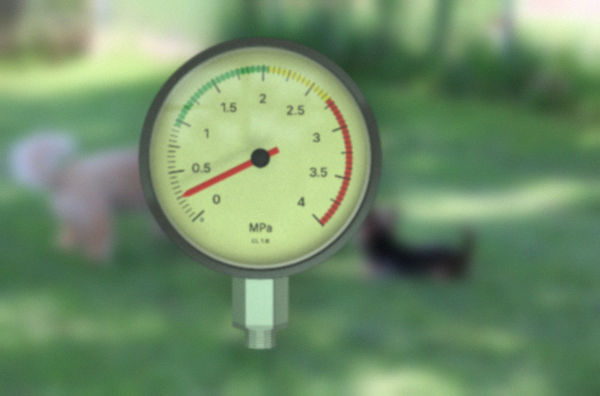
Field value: 0.25 MPa
